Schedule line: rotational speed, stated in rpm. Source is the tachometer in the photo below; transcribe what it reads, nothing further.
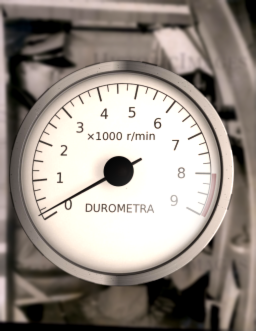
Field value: 125 rpm
